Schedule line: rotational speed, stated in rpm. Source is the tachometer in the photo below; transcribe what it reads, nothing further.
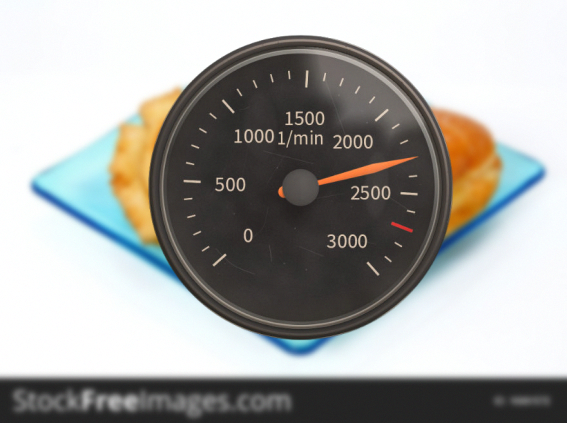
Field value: 2300 rpm
